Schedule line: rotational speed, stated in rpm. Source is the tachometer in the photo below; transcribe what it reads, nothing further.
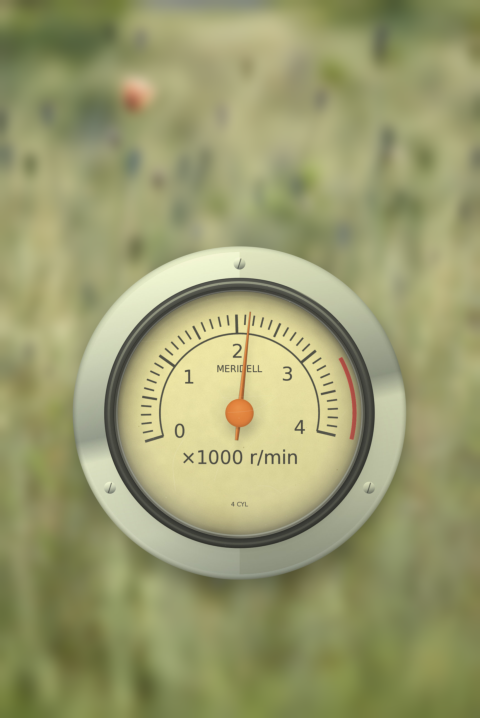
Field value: 2150 rpm
